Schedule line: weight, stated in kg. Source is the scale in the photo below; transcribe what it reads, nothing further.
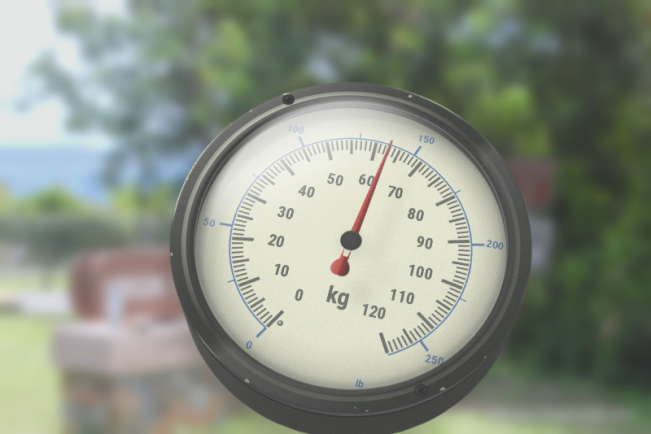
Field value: 63 kg
